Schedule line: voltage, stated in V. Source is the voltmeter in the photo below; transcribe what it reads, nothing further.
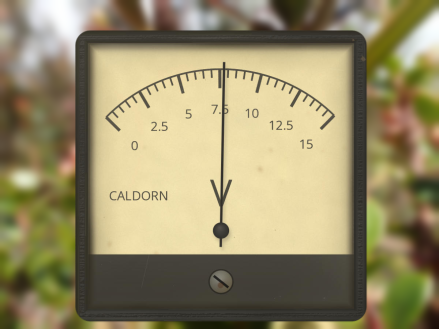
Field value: 7.75 V
